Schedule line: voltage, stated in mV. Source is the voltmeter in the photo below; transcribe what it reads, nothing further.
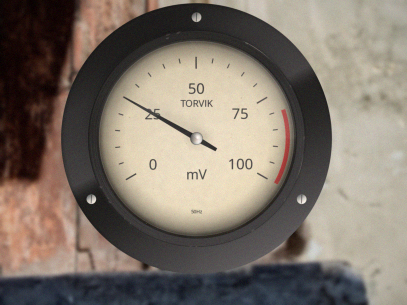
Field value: 25 mV
